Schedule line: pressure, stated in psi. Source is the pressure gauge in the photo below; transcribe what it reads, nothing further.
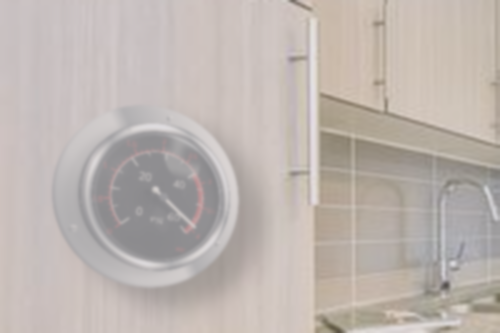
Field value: 57.5 psi
